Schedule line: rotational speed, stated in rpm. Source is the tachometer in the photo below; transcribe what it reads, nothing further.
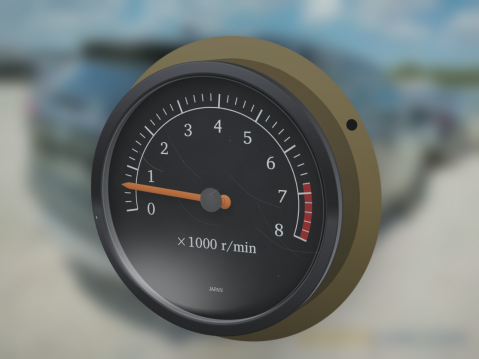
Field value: 600 rpm
